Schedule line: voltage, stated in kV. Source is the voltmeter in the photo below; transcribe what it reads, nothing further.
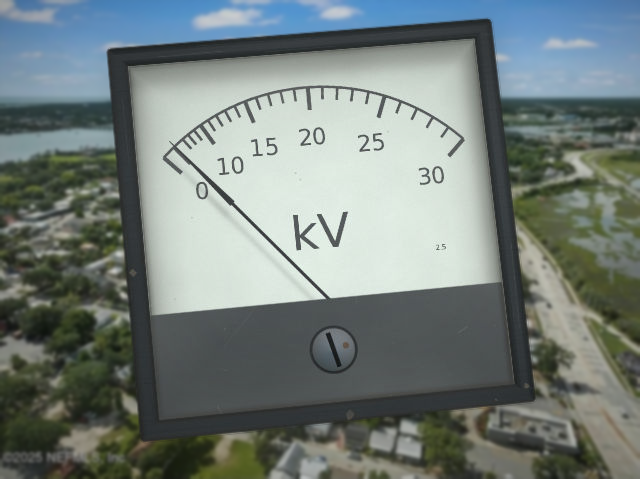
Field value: 5 kV
